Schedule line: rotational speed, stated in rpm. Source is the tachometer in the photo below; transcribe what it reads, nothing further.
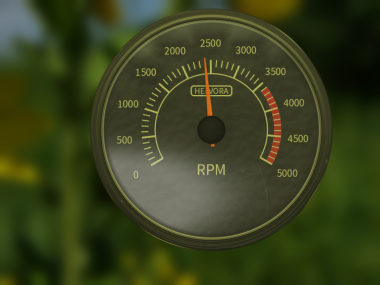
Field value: 2400 rpm
